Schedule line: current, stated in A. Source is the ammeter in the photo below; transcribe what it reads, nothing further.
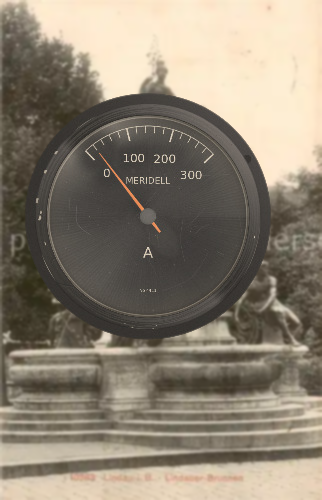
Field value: 20 A
